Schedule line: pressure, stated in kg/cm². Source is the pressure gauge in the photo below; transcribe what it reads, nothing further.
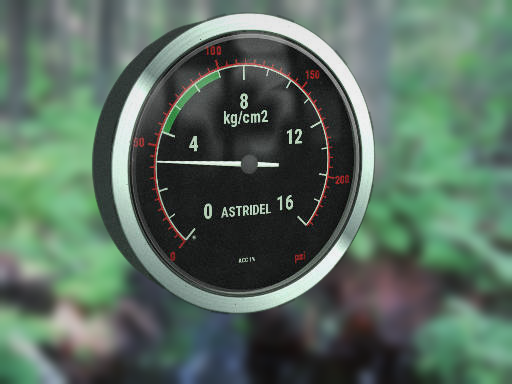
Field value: 3 kg/cm²
